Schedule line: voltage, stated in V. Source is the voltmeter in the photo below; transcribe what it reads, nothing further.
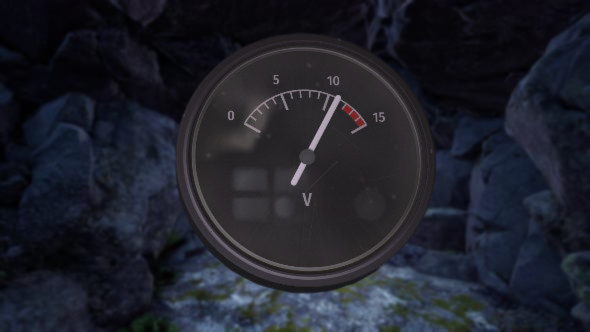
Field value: 11 V
